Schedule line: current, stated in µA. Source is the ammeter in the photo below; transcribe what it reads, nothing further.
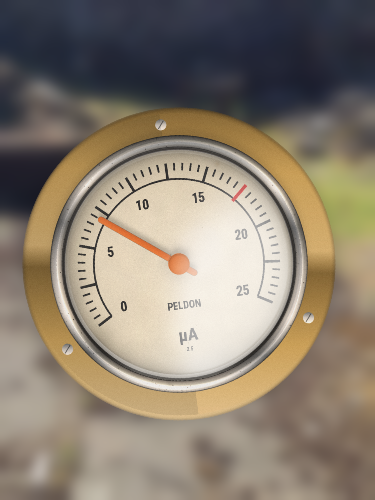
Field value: 7 µA
